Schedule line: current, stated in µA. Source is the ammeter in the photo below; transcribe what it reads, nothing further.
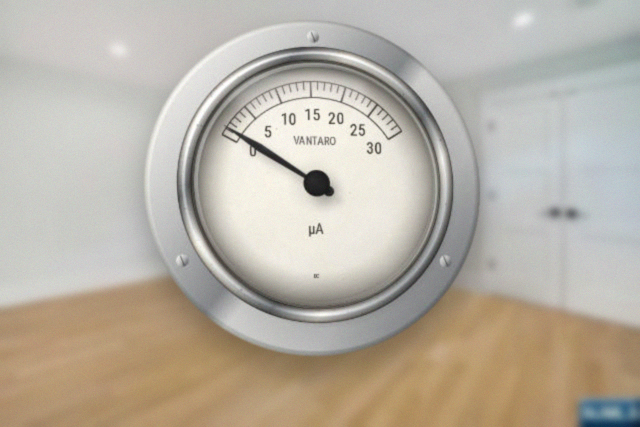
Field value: 1 µA
